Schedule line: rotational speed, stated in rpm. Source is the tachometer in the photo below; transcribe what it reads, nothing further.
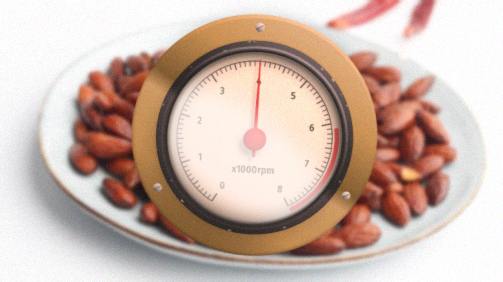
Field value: 4000 rpm
